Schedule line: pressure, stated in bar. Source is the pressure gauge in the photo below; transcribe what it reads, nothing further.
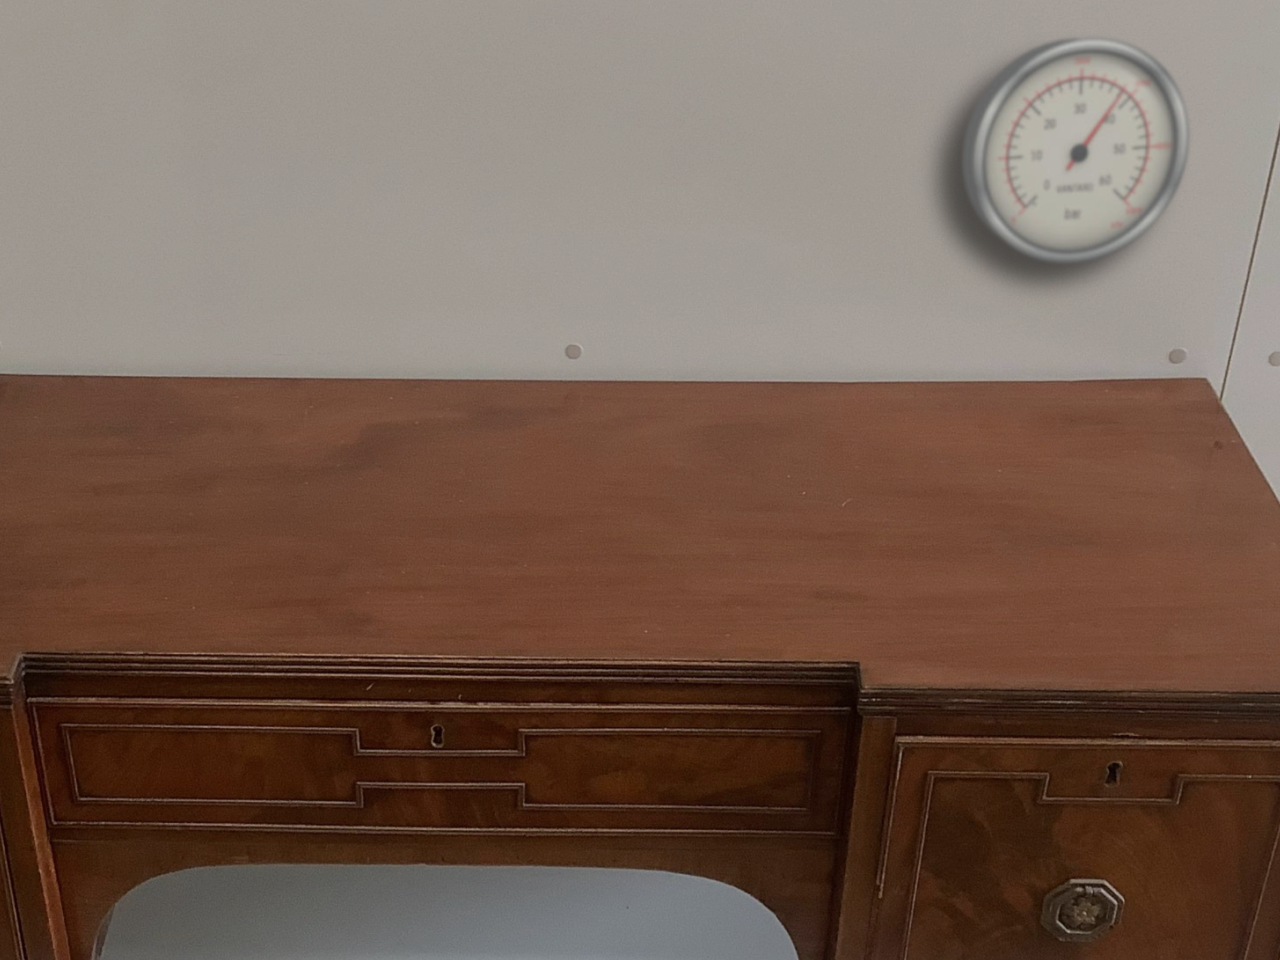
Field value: 38 bar
